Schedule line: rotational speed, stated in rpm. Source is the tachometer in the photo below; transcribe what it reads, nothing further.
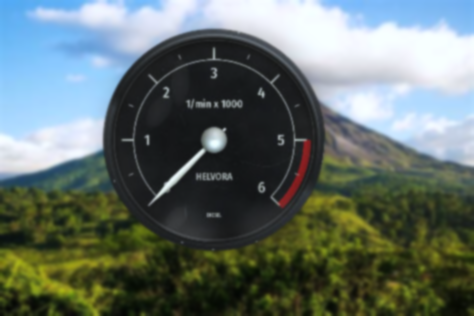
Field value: 0 rpm
